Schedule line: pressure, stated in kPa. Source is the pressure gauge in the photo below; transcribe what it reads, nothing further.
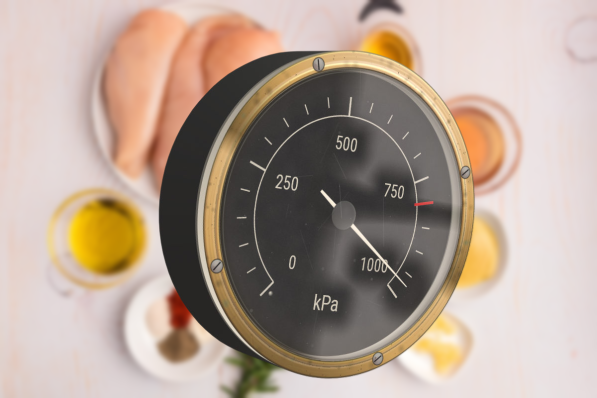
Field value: 975 kPa
